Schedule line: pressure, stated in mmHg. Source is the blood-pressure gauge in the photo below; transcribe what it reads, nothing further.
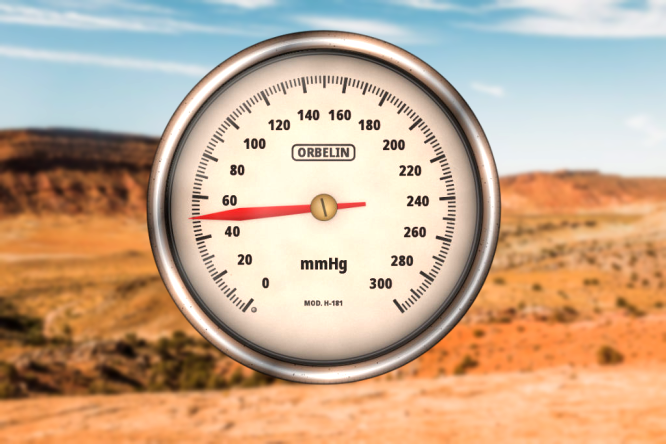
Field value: 50 mmHg
